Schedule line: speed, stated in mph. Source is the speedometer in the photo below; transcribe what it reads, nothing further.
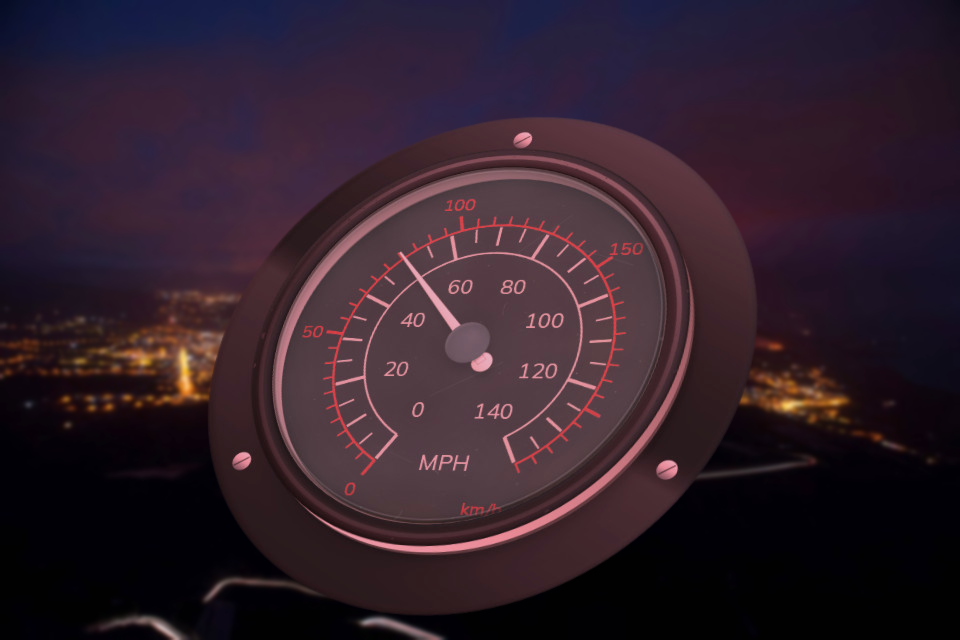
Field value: 50 mph
